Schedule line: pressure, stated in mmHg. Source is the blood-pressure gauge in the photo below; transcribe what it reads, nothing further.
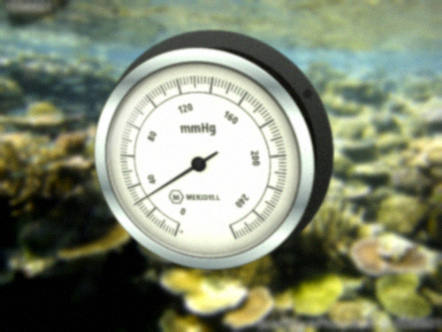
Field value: 30 mmHg
